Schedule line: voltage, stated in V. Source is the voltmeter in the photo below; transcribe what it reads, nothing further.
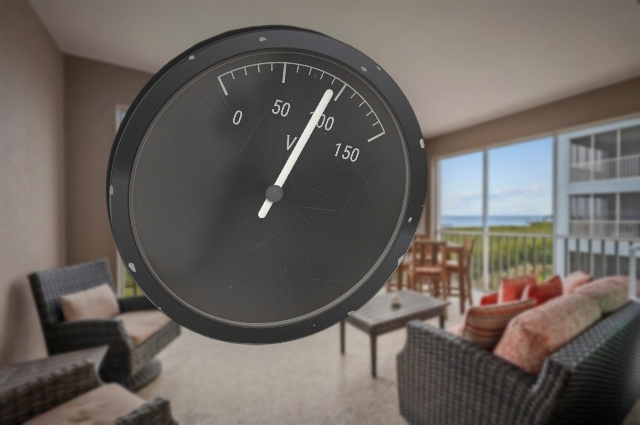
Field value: 90 V
